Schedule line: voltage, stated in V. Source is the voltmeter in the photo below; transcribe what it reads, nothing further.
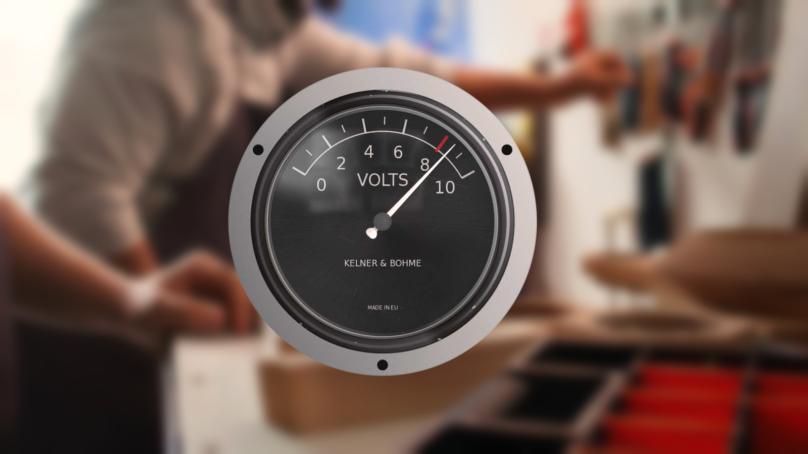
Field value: 8.5 V
